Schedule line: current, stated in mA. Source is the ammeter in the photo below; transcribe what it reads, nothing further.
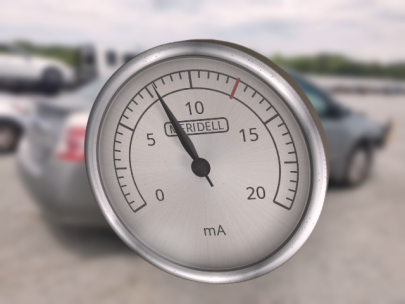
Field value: 8 mA
